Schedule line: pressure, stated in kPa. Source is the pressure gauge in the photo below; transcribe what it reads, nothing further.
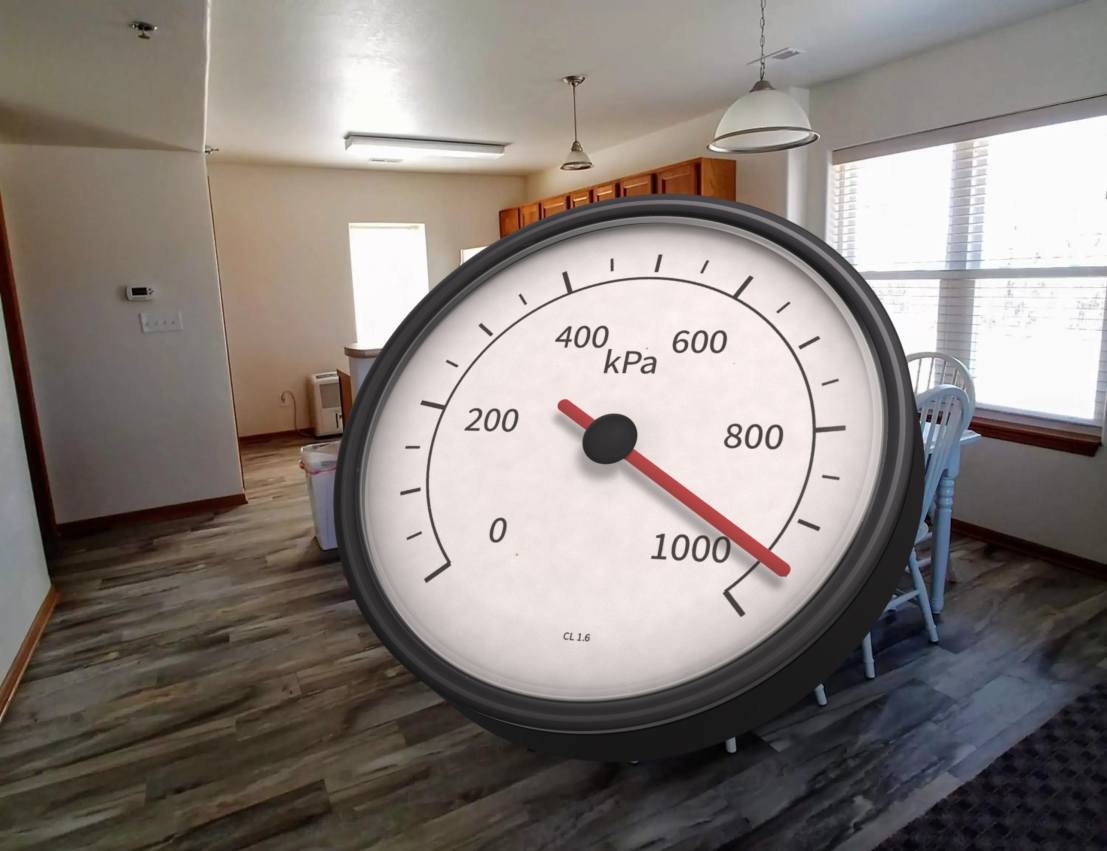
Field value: 950 kPa
